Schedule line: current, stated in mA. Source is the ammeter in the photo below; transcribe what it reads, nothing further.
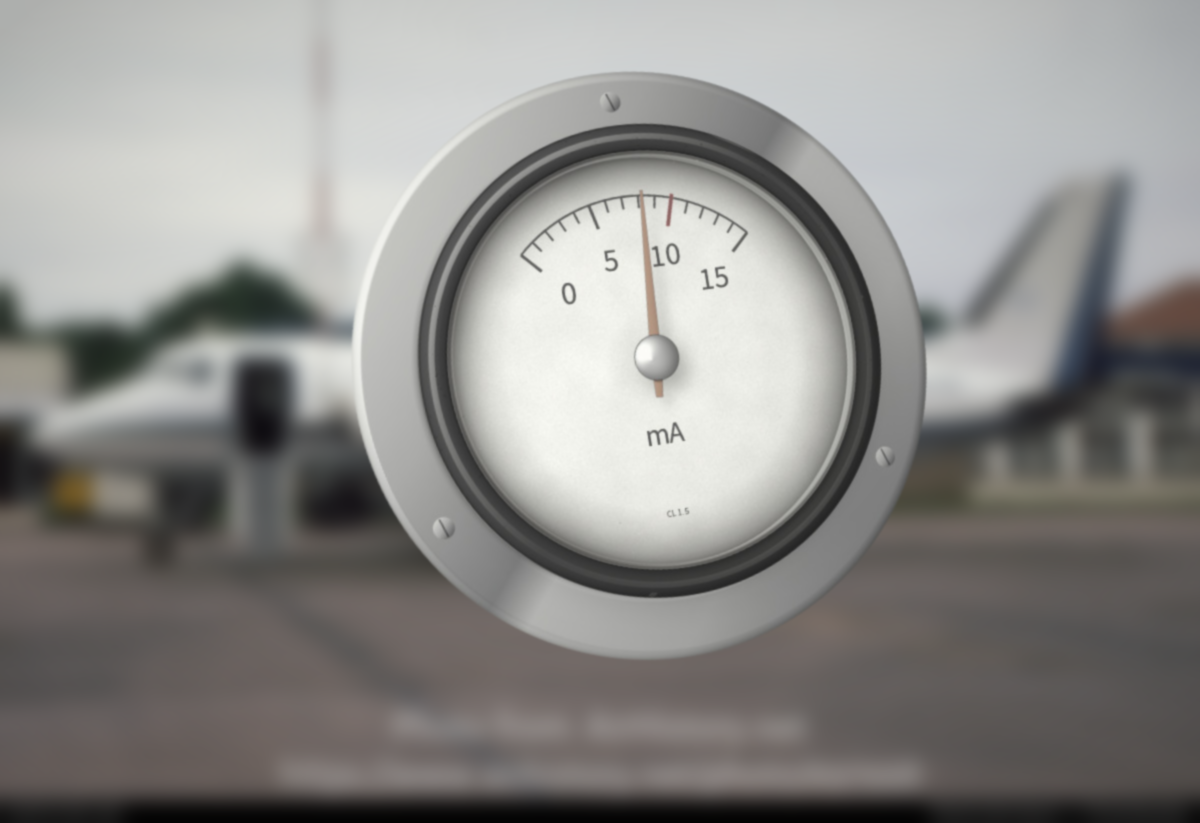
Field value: 8 mA
